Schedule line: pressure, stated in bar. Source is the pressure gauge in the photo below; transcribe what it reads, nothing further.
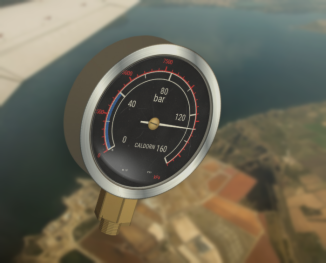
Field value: 130 bar
